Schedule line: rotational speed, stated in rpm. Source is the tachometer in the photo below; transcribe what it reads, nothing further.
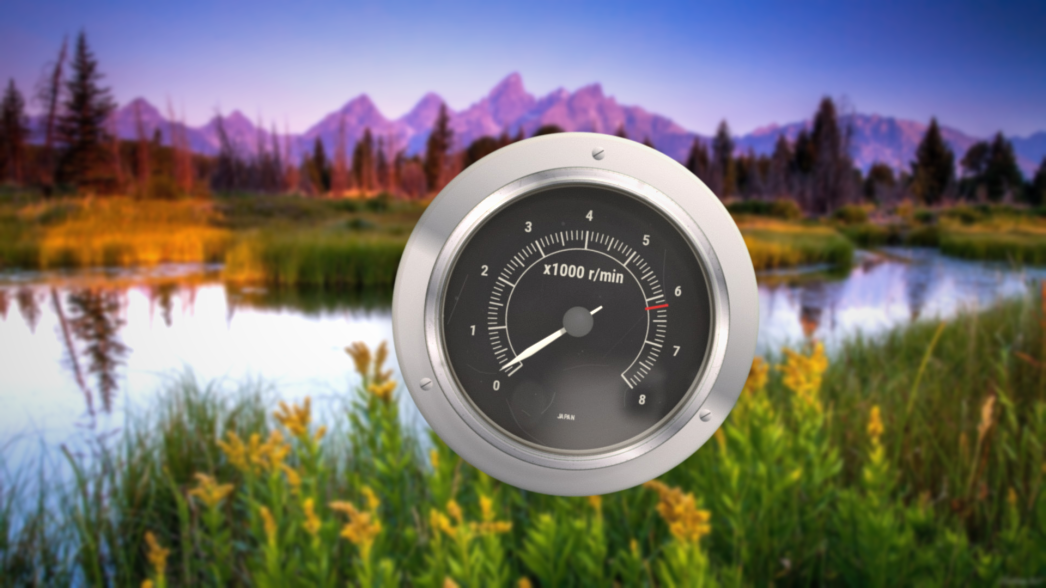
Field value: 200 rpm
